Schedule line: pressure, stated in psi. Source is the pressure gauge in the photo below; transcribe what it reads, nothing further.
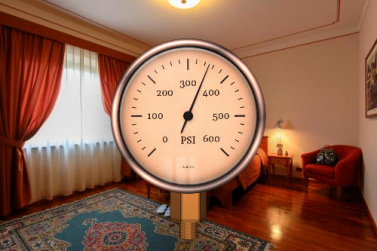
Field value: 350 psi
